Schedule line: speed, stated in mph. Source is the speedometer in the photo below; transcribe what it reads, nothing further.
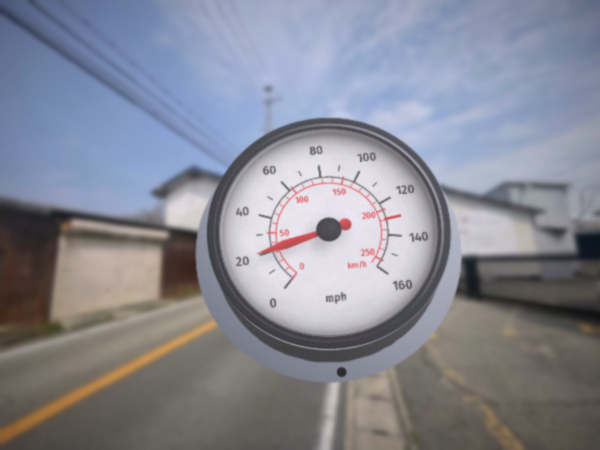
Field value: 20 mph
